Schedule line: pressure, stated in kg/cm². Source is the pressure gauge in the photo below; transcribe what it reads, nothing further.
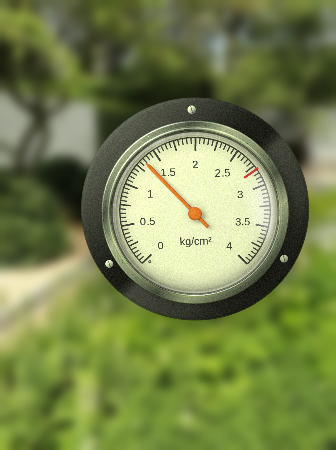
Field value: 1.35 kg/cm²
